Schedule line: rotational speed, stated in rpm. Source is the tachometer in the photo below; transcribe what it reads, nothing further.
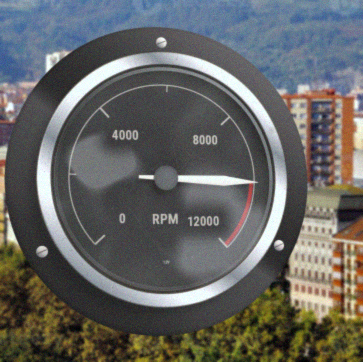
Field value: 10000 rpm
